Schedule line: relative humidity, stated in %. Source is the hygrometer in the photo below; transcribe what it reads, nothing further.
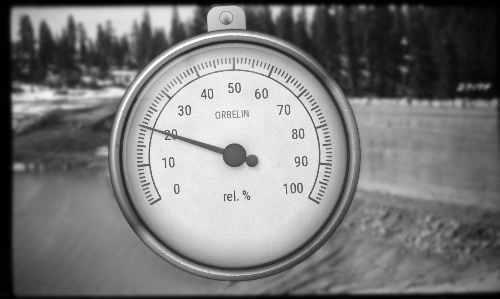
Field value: 20 %
